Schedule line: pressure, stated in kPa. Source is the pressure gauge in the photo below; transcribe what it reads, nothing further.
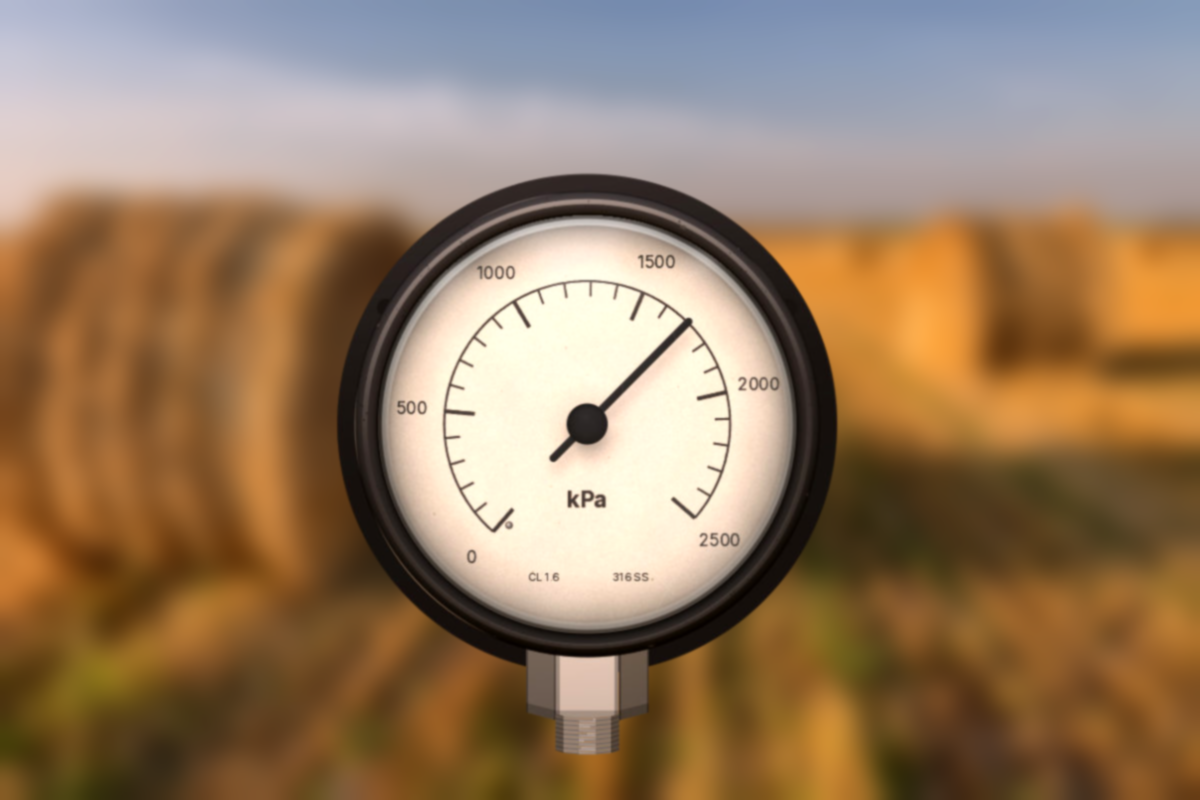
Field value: 1700 kPa
